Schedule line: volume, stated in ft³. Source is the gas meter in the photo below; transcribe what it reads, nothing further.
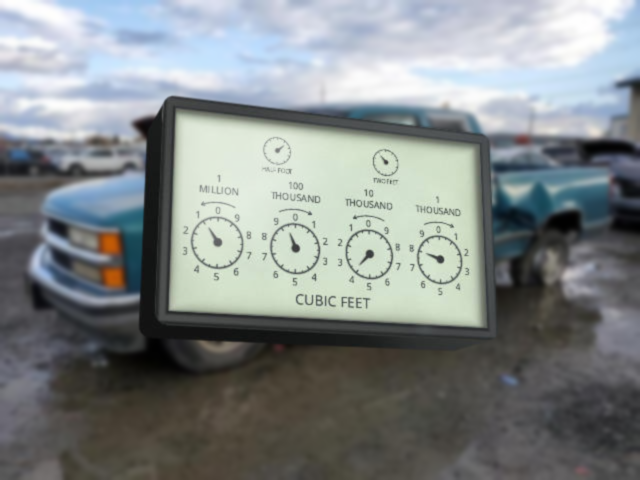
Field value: 93800 ft³
